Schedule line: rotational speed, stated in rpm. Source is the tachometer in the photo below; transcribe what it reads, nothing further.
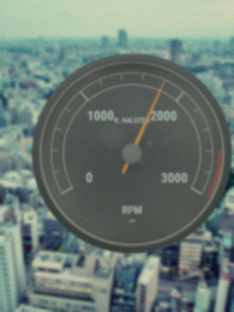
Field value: 1800 rpm
